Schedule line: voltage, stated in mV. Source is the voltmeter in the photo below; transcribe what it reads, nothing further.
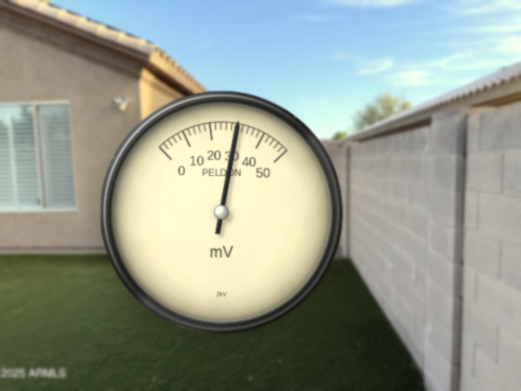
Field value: 30 mV
